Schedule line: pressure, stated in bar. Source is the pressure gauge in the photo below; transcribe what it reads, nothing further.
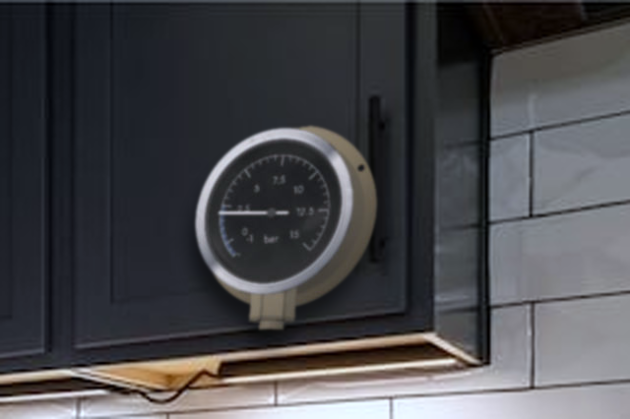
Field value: 2 bar
